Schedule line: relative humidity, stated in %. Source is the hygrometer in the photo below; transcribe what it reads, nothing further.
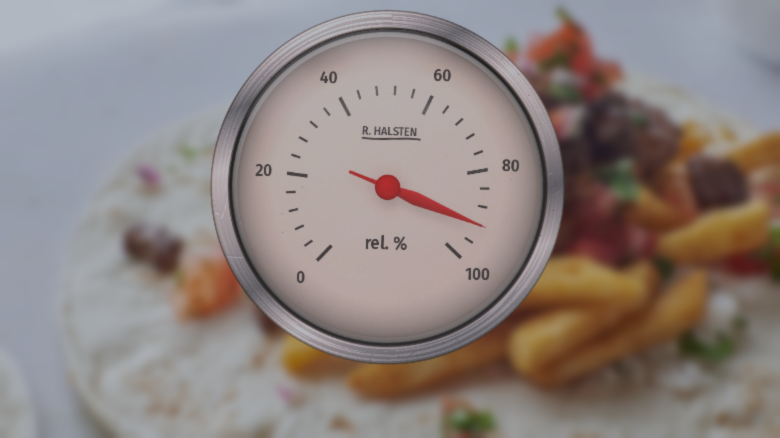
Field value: 92 %
